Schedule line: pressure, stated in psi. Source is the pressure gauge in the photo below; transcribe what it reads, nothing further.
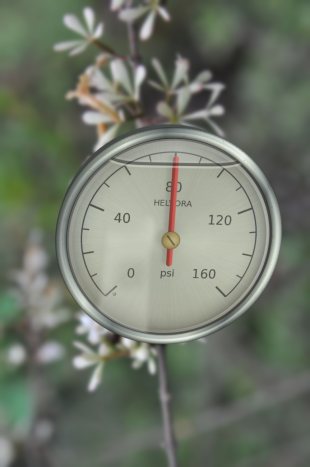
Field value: 80 psi
